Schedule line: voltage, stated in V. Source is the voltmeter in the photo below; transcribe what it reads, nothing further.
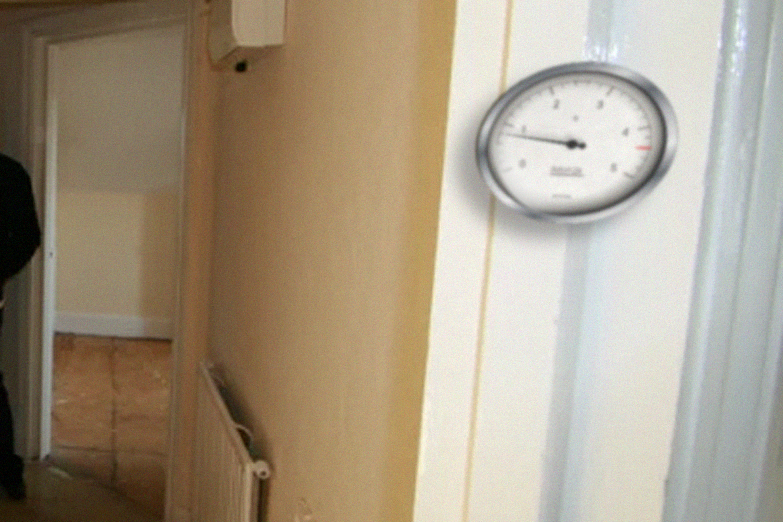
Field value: 0.8 V
